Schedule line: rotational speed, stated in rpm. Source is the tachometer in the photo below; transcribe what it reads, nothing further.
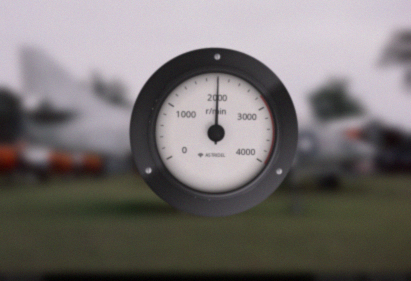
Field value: 2000 rpm
